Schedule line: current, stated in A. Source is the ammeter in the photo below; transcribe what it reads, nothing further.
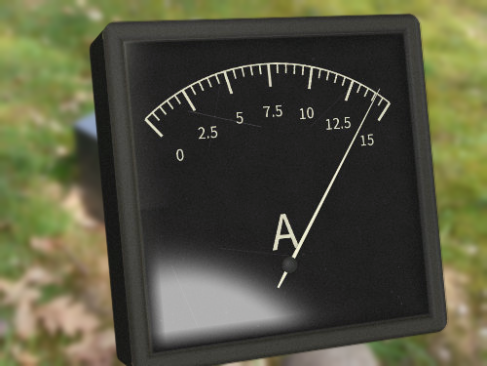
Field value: 14 A
